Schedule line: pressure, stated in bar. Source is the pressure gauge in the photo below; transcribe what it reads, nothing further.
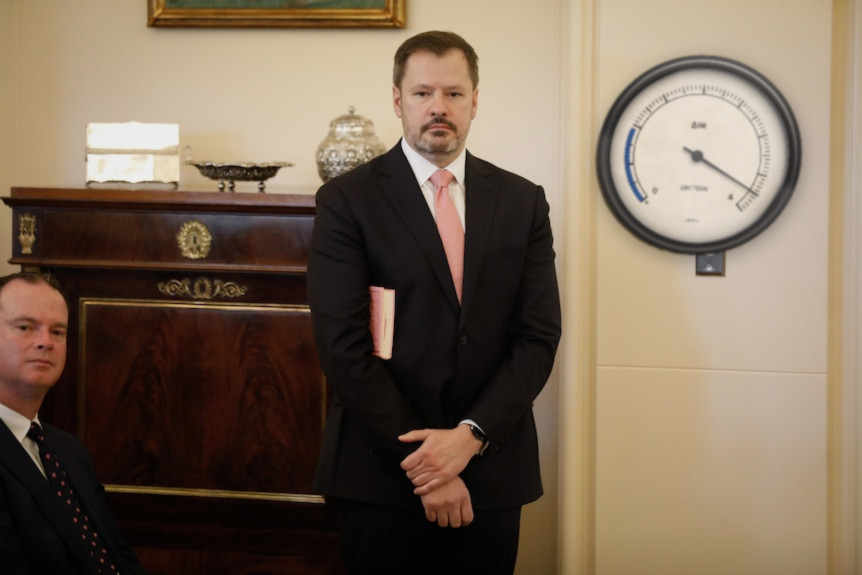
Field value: 3.75 bar
